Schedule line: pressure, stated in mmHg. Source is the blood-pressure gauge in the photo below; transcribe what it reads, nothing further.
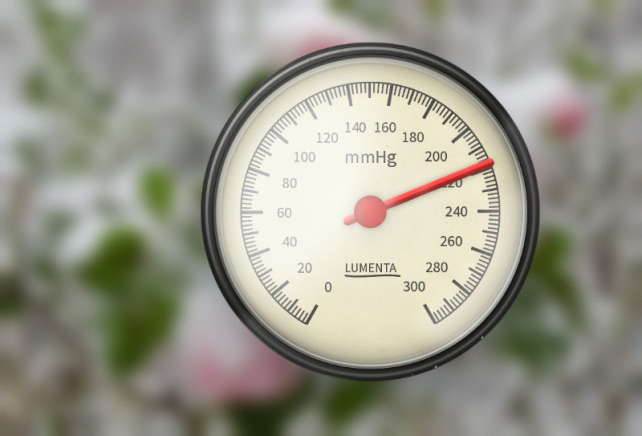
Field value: 218 mmHg
